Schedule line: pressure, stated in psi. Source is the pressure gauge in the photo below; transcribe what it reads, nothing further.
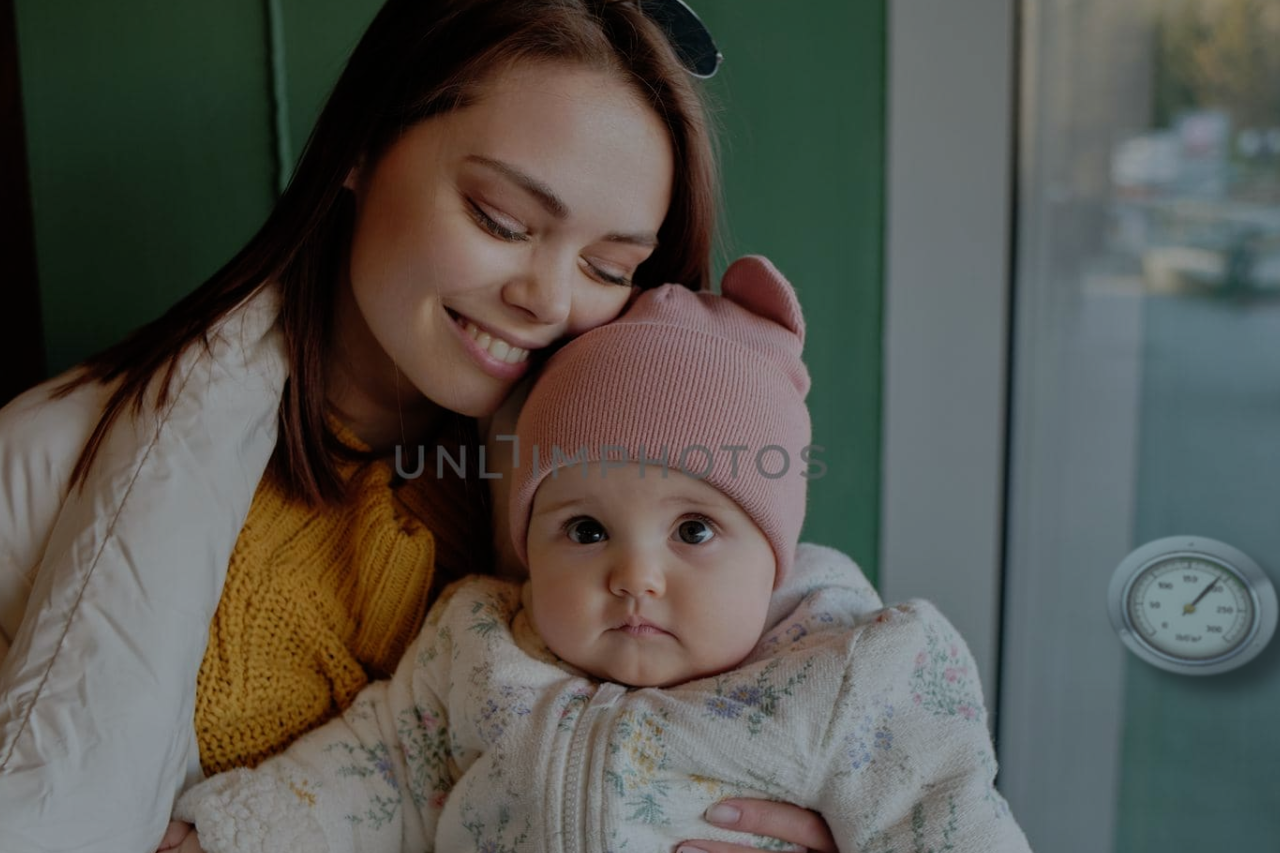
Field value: 190 psi
